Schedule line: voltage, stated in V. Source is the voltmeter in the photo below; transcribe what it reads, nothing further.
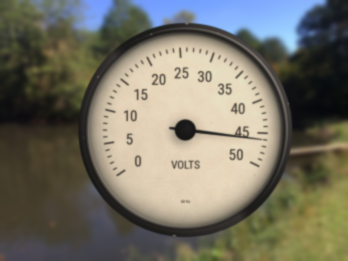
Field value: 46 V
